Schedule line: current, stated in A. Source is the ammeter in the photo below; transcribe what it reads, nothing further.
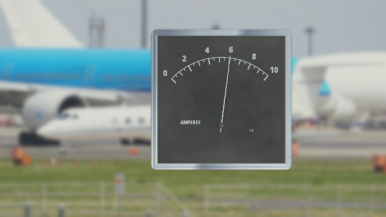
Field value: 6 A
